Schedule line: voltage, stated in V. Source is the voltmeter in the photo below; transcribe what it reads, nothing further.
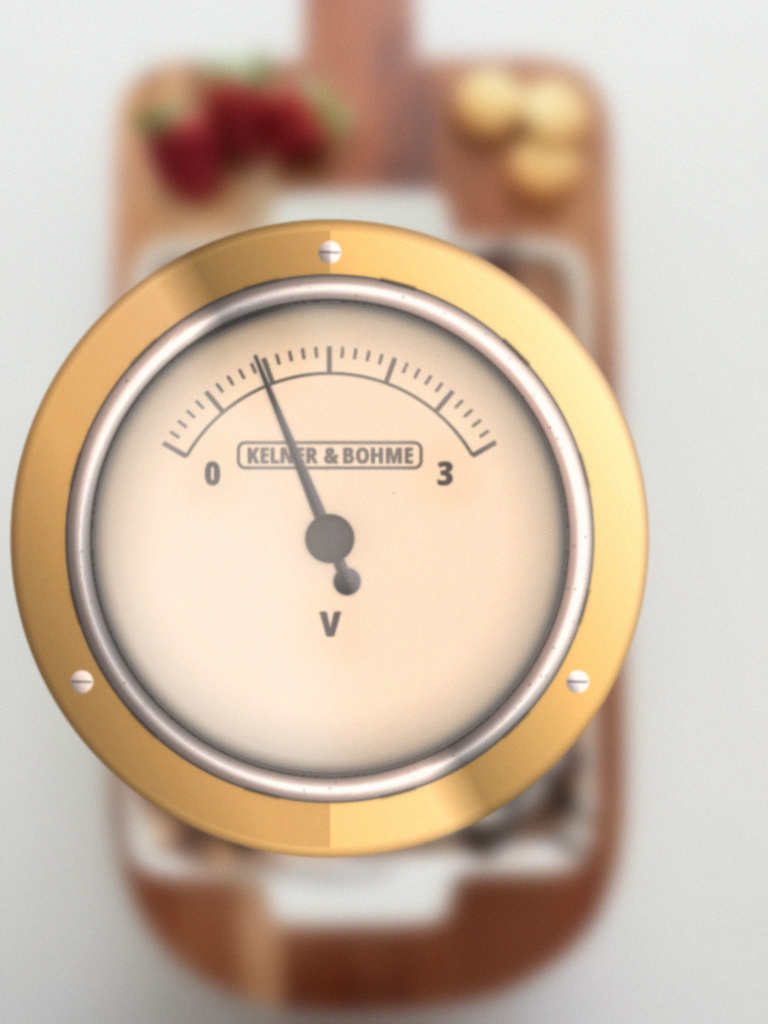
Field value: 0.95 V
